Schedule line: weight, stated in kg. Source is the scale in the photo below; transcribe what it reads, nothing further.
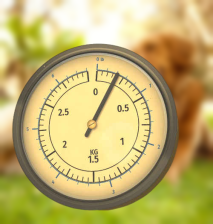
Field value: 0.2 kg
